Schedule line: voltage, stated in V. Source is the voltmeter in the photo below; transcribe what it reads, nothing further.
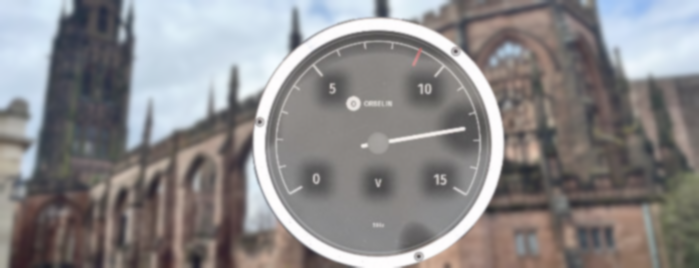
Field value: 12.5 V
